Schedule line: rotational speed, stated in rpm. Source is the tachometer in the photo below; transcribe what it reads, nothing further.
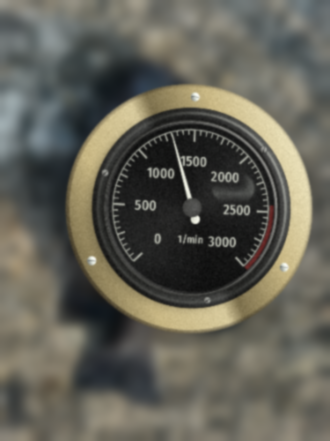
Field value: 1300 rpm
